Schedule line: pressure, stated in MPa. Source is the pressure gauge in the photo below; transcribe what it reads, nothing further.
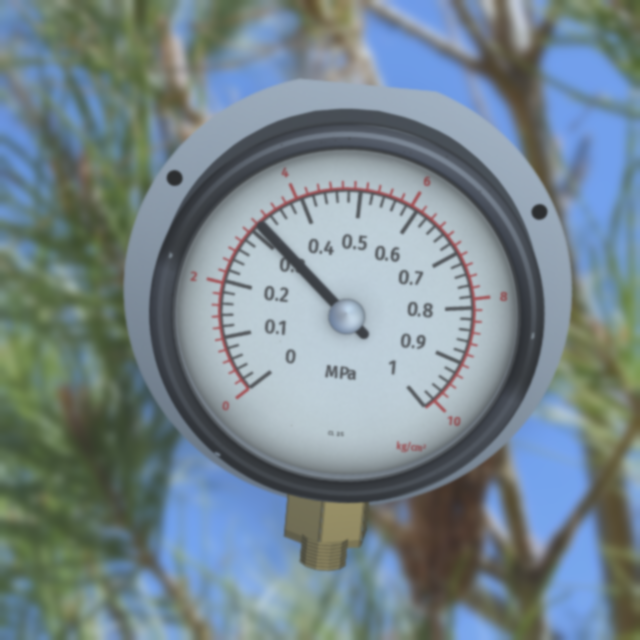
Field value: 0.32 MPa
